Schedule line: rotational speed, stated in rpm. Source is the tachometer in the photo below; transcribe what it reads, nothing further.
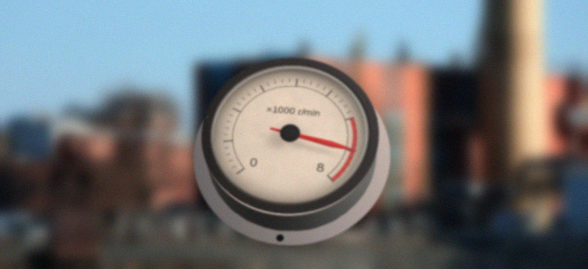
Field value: 7000 rpm
